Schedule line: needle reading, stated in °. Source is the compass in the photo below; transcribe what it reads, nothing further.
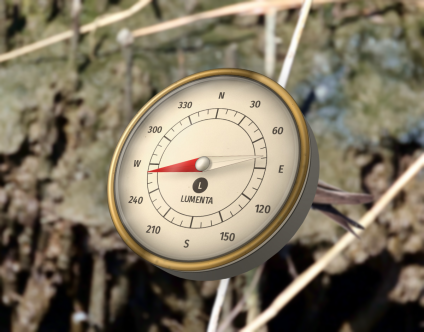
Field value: 260 °
